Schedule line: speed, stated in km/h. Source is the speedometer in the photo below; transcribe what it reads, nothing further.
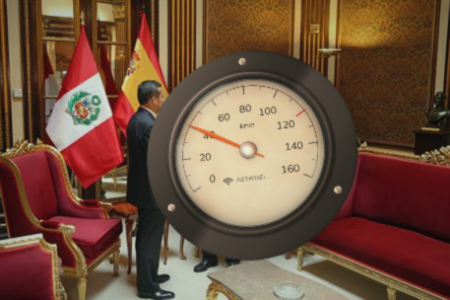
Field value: 40 km/h
